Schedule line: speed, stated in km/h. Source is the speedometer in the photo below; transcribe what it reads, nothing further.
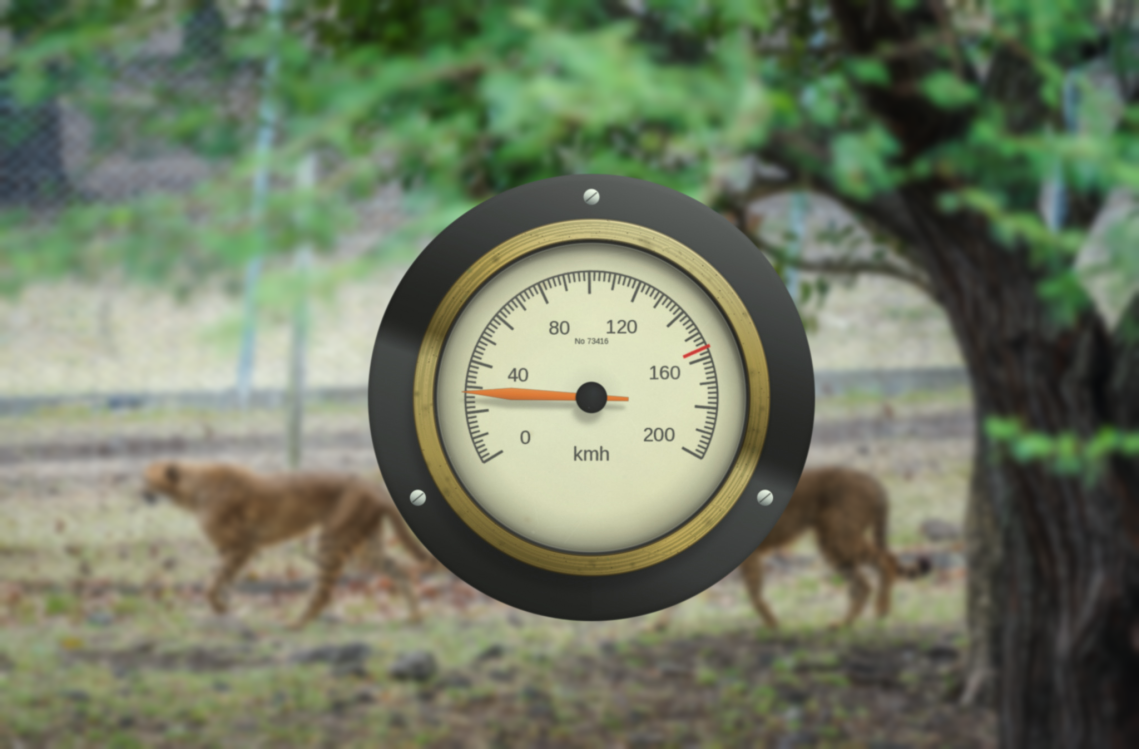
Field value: 28 km/h
